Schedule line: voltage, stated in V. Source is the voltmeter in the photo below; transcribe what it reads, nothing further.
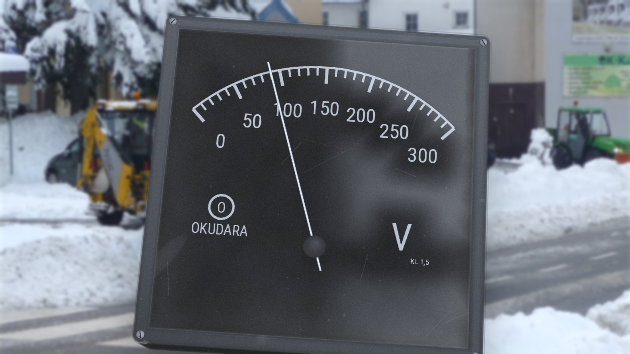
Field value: 90 V
